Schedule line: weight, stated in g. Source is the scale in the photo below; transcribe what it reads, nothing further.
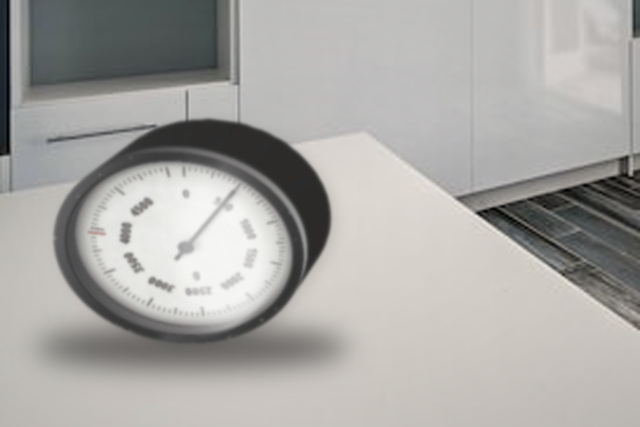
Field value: 500 g
